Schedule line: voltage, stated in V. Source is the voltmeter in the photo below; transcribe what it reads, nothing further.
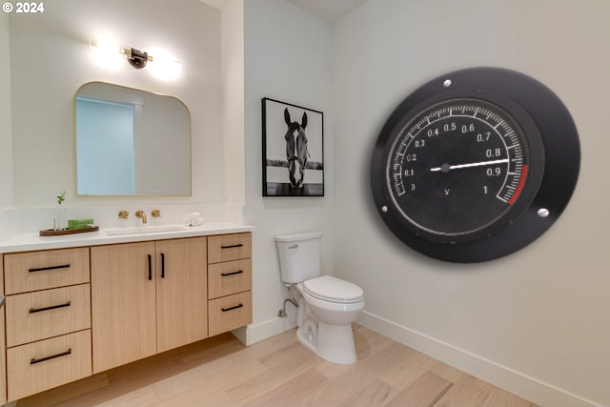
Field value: 0.85 V
